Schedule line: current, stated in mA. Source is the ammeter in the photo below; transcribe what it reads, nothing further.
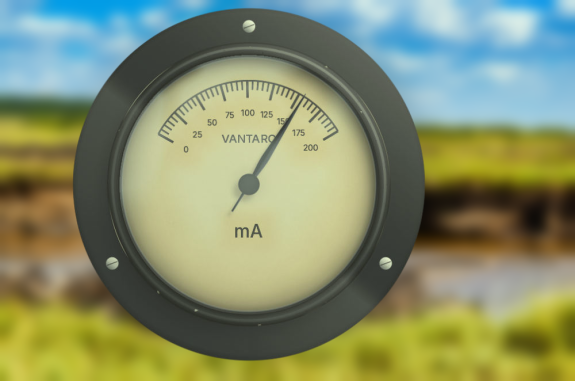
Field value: 155 mA
